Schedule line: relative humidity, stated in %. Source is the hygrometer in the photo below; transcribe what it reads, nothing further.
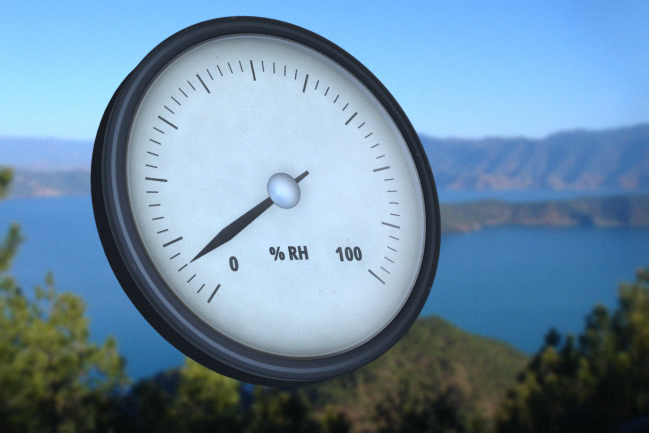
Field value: 6 %
